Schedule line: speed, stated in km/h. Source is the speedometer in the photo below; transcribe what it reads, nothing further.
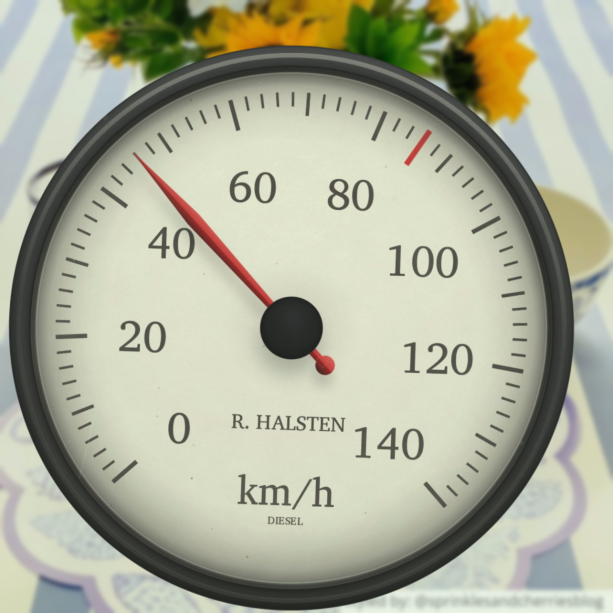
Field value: 46 km/h
